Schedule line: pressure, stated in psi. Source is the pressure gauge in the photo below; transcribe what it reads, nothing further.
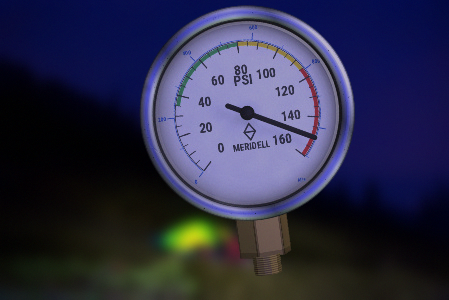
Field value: 150 psi
